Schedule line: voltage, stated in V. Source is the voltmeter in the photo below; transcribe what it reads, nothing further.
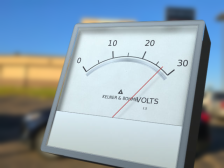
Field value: 27.5 V
